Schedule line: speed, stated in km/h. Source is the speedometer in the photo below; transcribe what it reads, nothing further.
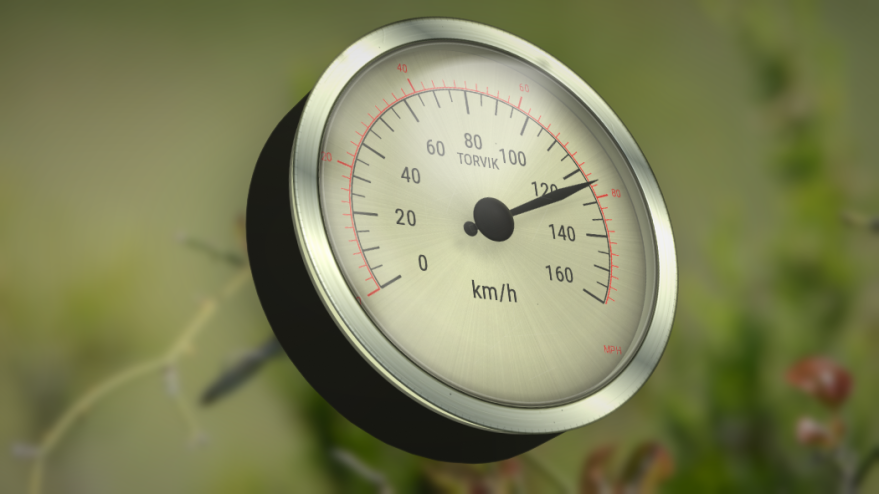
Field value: 125 km/h
